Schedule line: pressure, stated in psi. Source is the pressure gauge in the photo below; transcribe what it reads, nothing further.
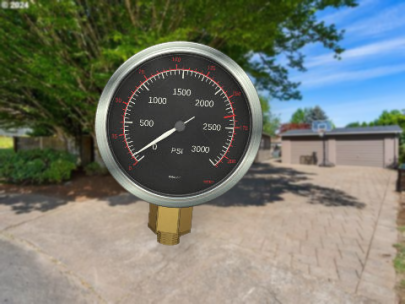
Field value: 100 psi
